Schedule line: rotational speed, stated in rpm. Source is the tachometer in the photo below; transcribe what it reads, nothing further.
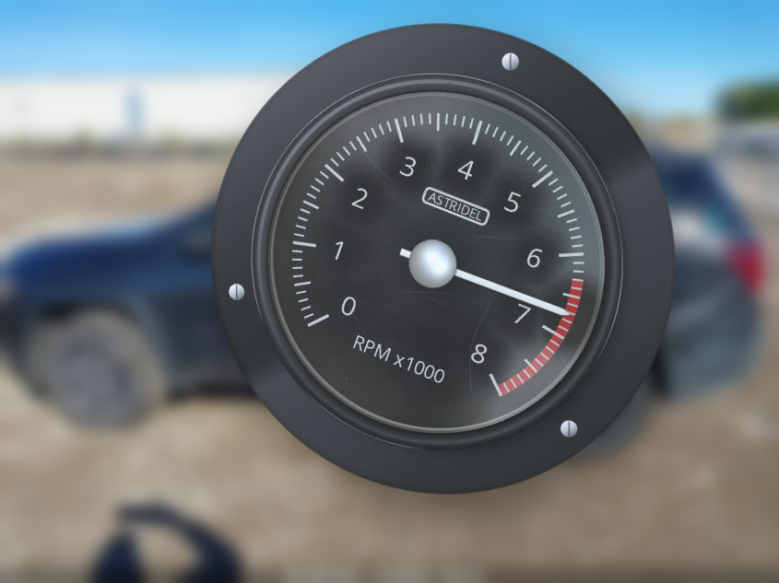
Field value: 6700 rpm
